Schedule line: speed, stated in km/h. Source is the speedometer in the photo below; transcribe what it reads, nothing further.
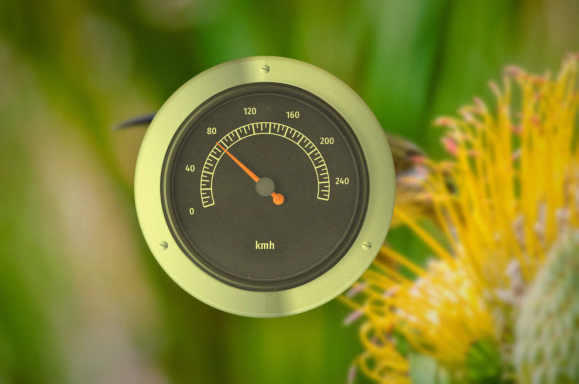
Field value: 75 km/h
